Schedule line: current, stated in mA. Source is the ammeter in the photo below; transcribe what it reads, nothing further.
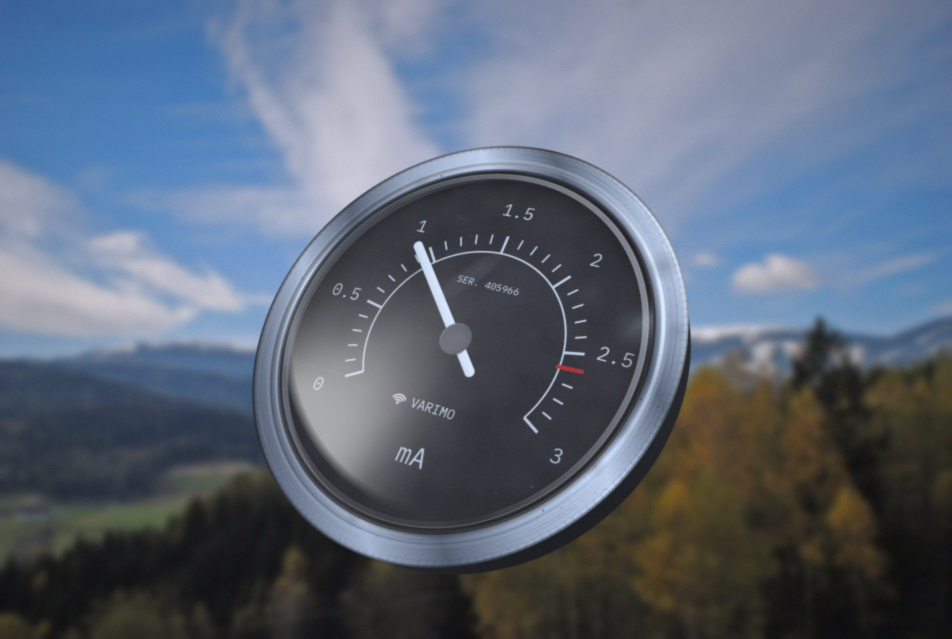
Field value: 0.95 mA
